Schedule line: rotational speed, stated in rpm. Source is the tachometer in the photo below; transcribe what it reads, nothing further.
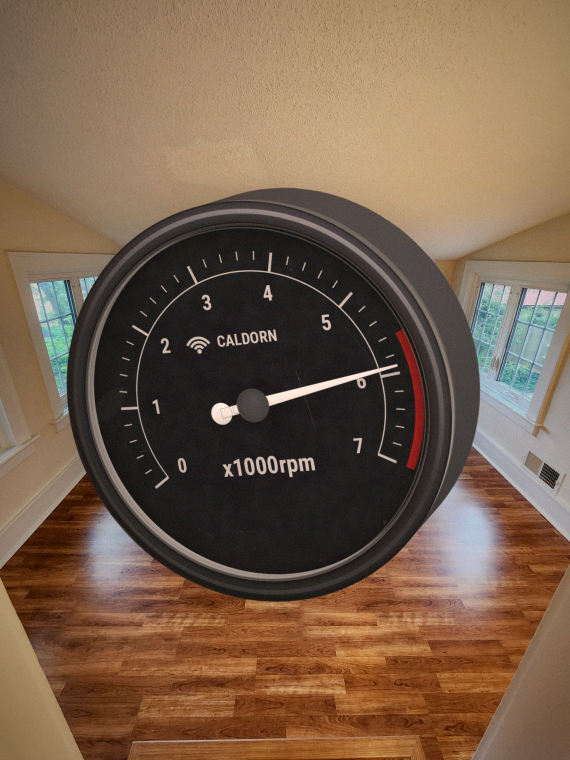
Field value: 5900 rpm
